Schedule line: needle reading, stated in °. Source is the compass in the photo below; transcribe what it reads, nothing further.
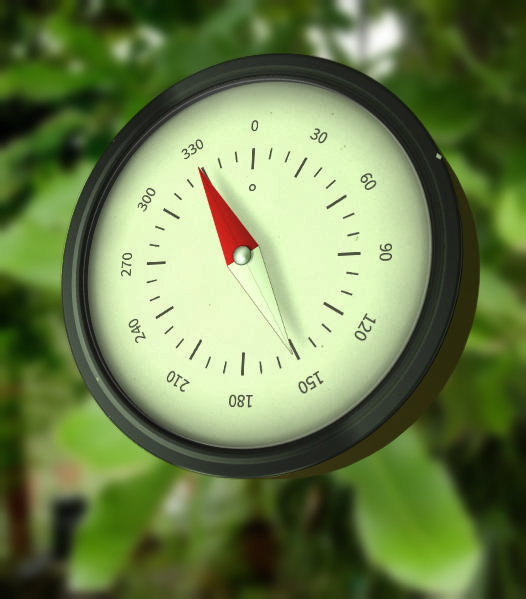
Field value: 330 °
